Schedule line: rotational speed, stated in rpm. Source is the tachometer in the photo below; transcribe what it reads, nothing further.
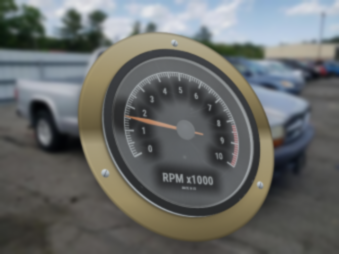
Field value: 1500 rpm
